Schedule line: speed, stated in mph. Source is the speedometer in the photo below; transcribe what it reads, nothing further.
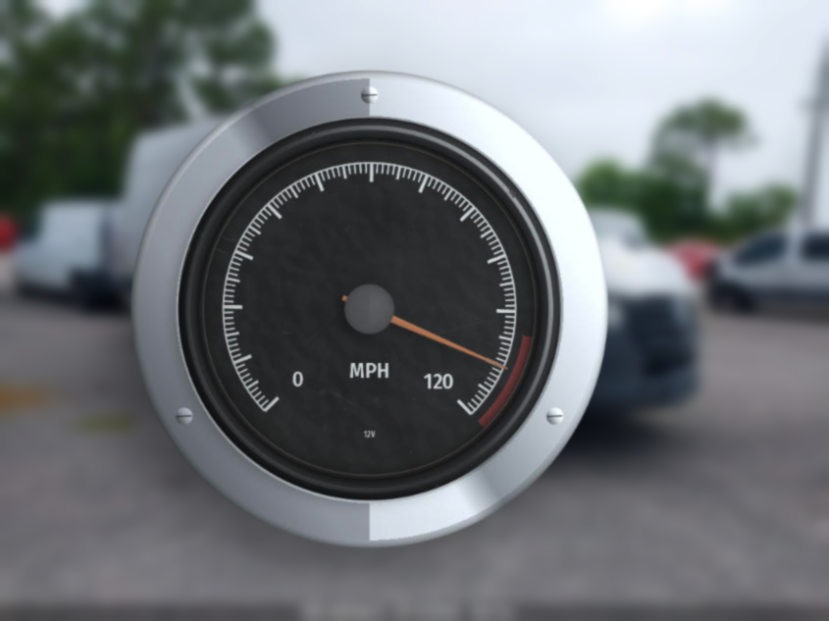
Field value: 110 mph
